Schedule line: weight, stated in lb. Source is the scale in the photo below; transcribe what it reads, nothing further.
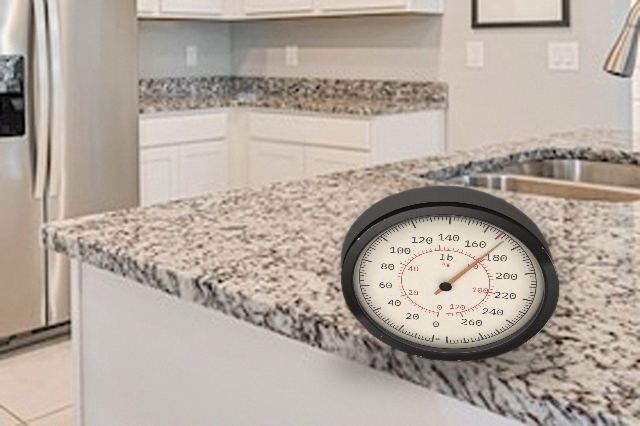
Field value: 170 lb
